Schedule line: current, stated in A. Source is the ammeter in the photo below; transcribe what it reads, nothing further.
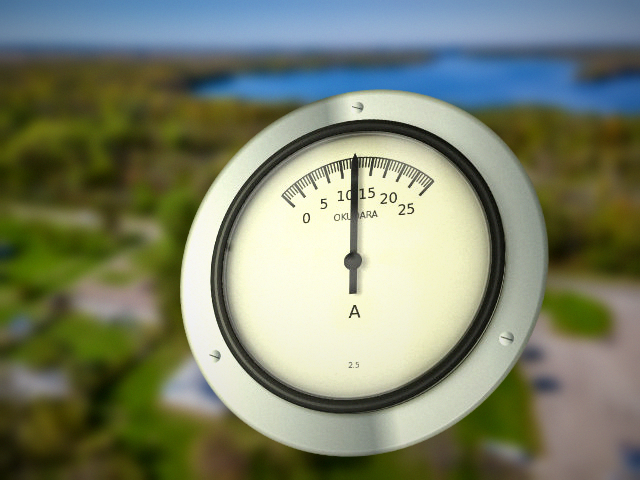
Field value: 12.5 A
